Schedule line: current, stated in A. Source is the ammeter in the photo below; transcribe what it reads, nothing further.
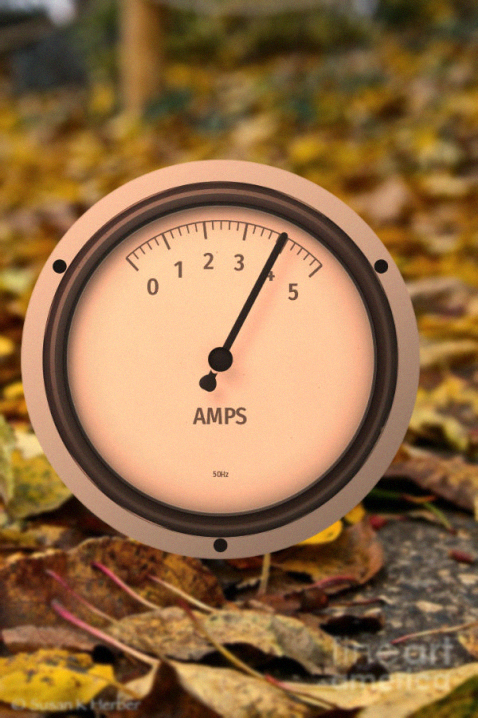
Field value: 3.9 A
